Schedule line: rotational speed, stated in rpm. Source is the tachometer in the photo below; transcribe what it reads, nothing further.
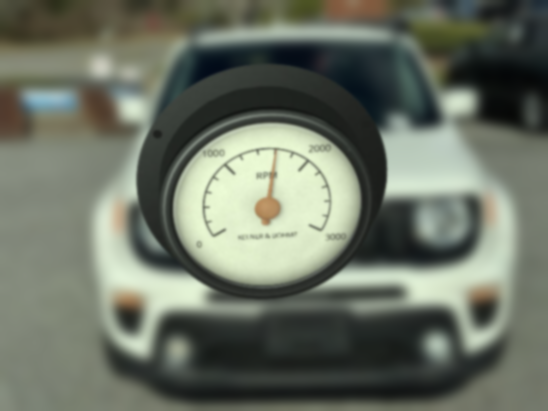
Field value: 1600 rpm
